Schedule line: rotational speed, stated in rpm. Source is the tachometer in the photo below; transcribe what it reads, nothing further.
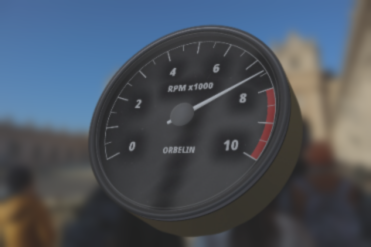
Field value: 7500 rpm
